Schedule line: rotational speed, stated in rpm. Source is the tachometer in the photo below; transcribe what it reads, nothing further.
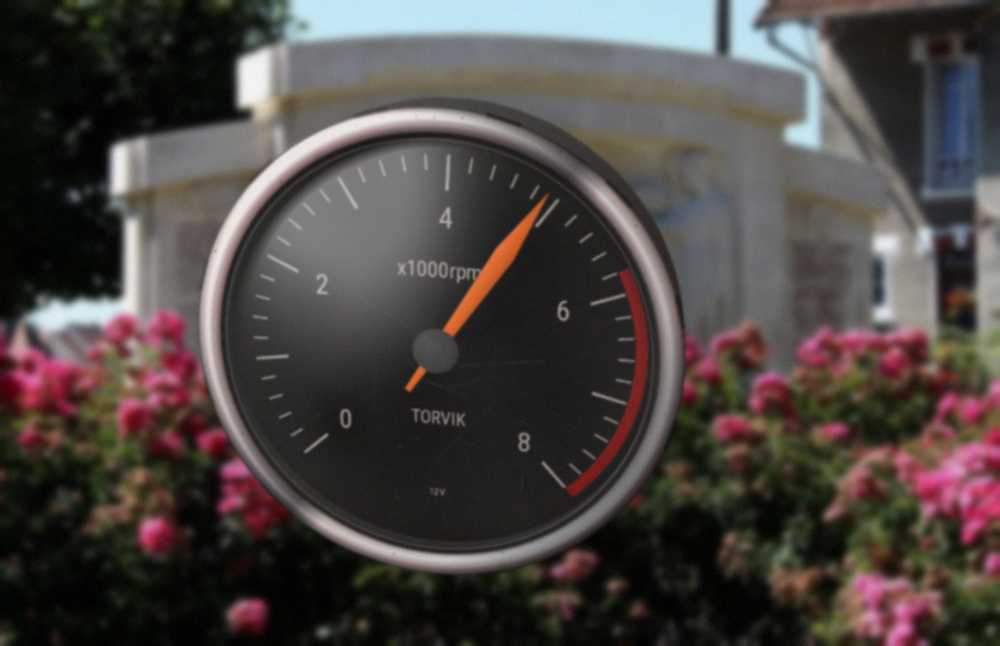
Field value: 4900 rpm
